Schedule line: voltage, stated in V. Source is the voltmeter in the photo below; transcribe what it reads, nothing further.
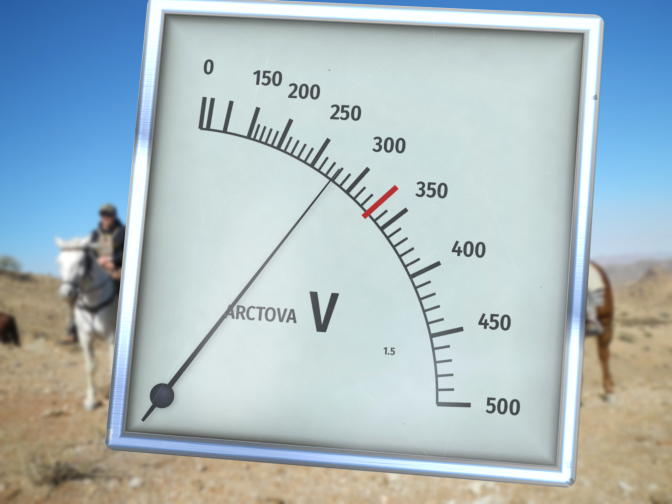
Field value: 280 V
